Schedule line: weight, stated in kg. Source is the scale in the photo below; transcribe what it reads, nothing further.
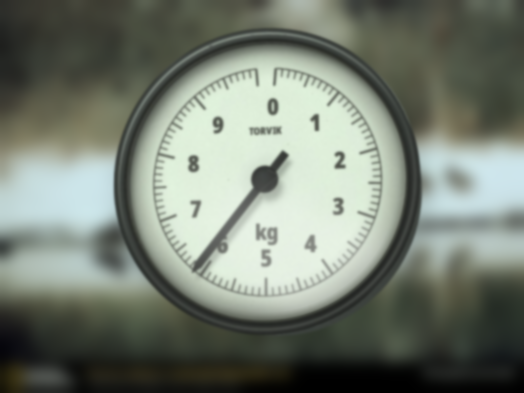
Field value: 6.1 kg
